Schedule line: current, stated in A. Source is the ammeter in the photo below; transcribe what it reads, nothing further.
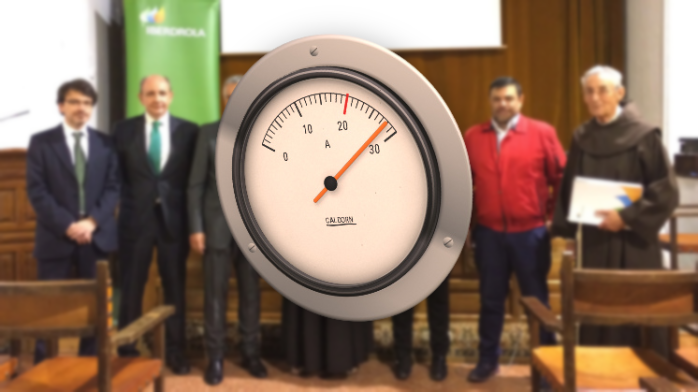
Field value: 28 A
